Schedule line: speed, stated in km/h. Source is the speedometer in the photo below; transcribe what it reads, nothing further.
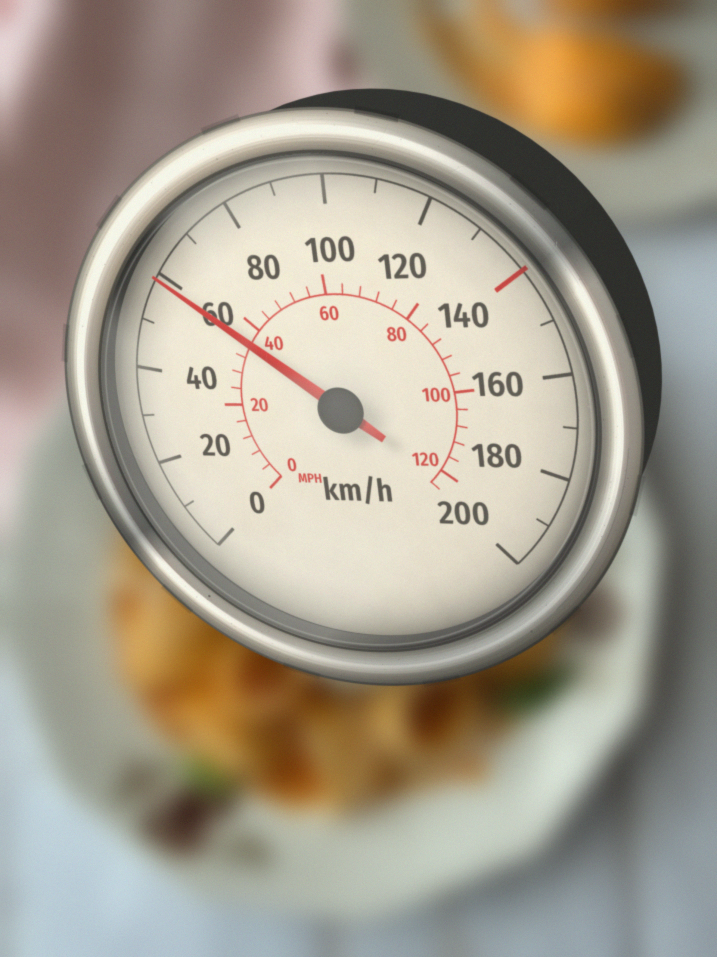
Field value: 60 km/h
